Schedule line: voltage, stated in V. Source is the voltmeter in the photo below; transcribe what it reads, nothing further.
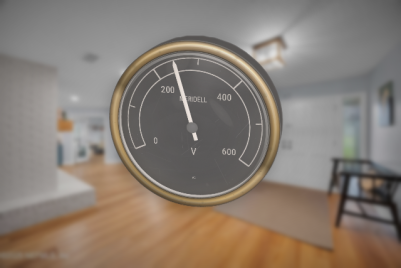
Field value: 250 V
